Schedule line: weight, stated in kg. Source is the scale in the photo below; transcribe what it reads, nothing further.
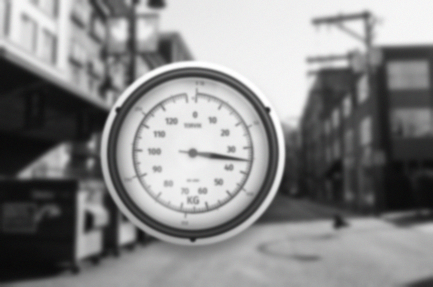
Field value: 35 kg
